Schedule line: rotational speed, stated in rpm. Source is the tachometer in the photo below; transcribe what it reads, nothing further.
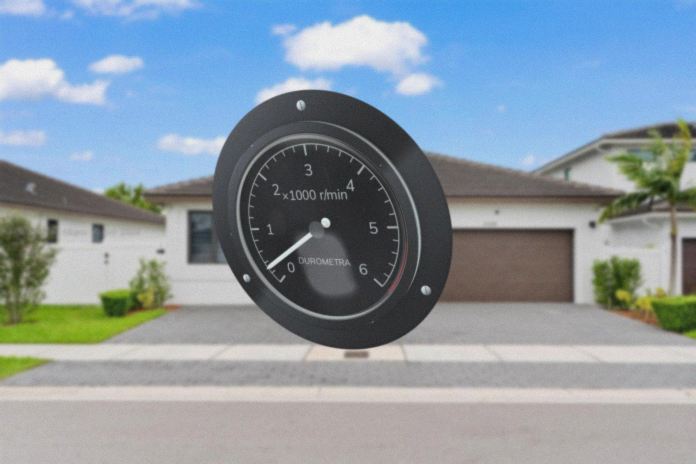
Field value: 300 rpm
